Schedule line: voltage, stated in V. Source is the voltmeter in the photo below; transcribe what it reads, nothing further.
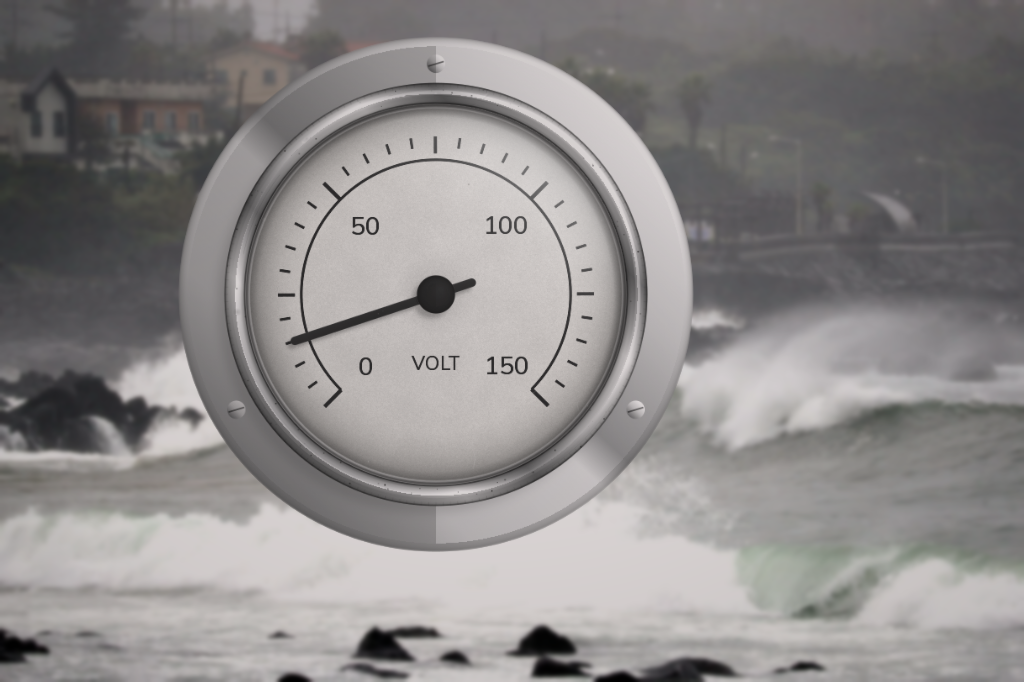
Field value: 15 V
